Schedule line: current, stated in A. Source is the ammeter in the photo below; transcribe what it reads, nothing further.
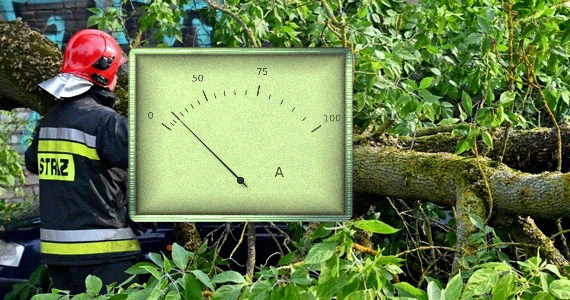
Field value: 25 A
